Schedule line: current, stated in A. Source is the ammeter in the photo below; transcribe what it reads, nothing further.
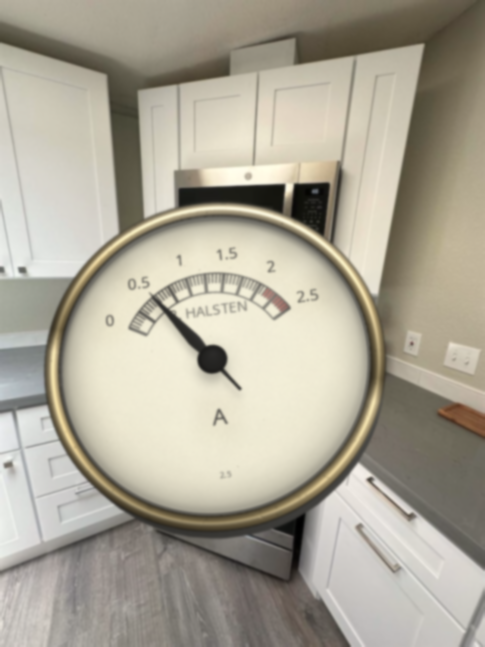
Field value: 0.5 A
